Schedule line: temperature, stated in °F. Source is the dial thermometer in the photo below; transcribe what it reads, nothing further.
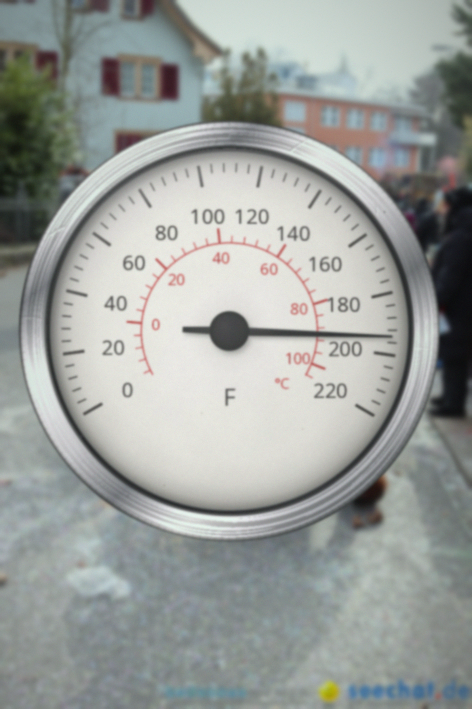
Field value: 194 °F
